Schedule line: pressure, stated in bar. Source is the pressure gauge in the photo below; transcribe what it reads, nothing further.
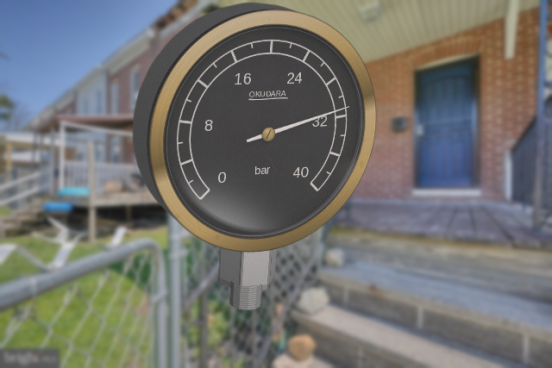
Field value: 31 bar
